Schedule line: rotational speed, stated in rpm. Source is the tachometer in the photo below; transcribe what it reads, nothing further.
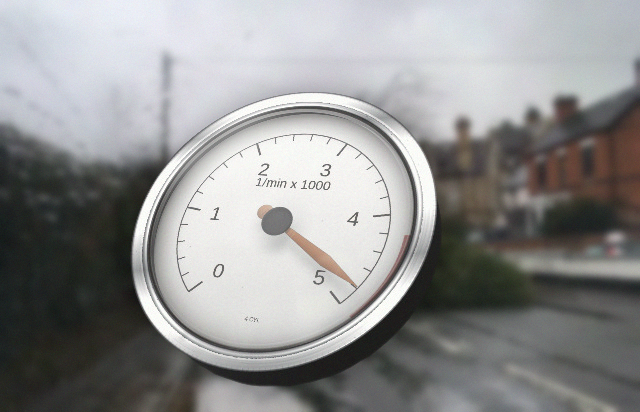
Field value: 4800 rpm
